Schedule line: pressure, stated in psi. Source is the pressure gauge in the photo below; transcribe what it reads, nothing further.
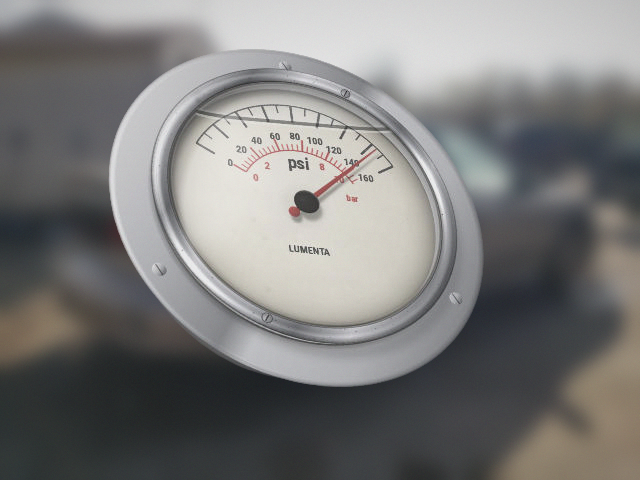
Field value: 145 psi
